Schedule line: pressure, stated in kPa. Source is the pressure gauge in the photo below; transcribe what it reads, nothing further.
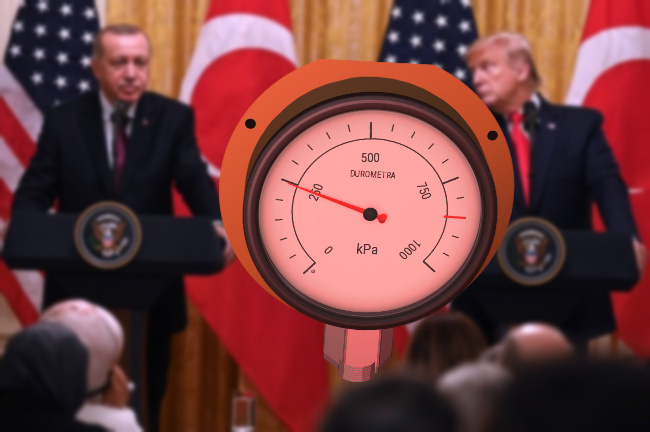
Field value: 250 kPa
